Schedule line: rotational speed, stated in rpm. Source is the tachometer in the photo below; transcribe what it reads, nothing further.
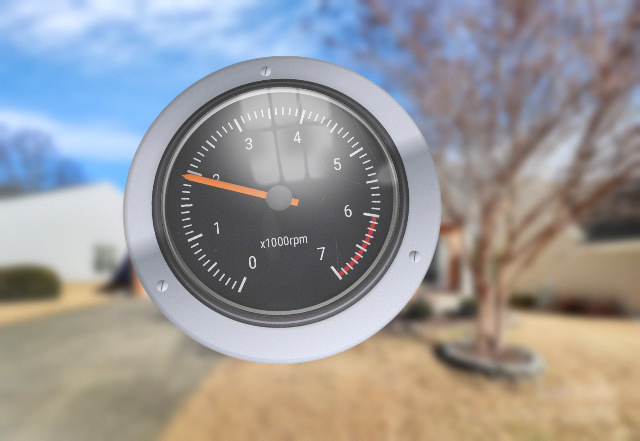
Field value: 1900 rpm
